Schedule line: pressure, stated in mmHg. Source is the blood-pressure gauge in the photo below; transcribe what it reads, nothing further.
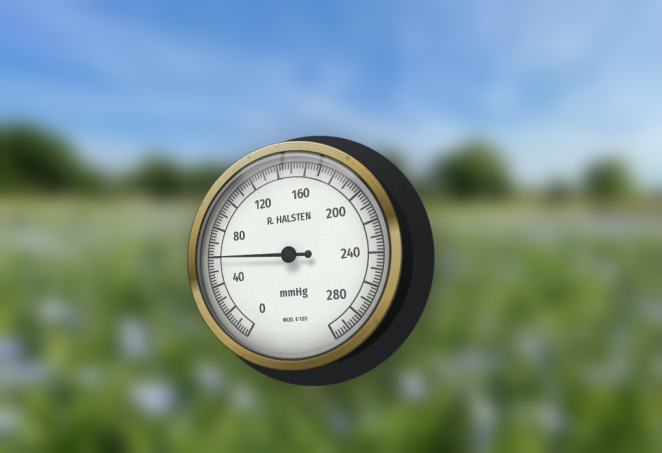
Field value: 60 mmHg
